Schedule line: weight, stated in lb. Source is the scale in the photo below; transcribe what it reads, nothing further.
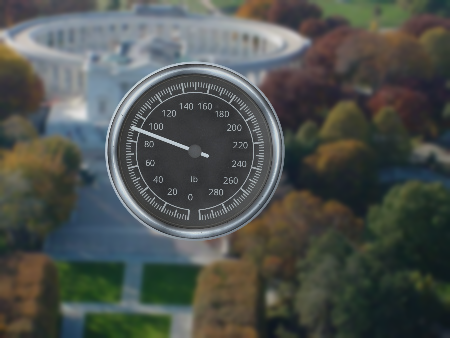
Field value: 90 lb
